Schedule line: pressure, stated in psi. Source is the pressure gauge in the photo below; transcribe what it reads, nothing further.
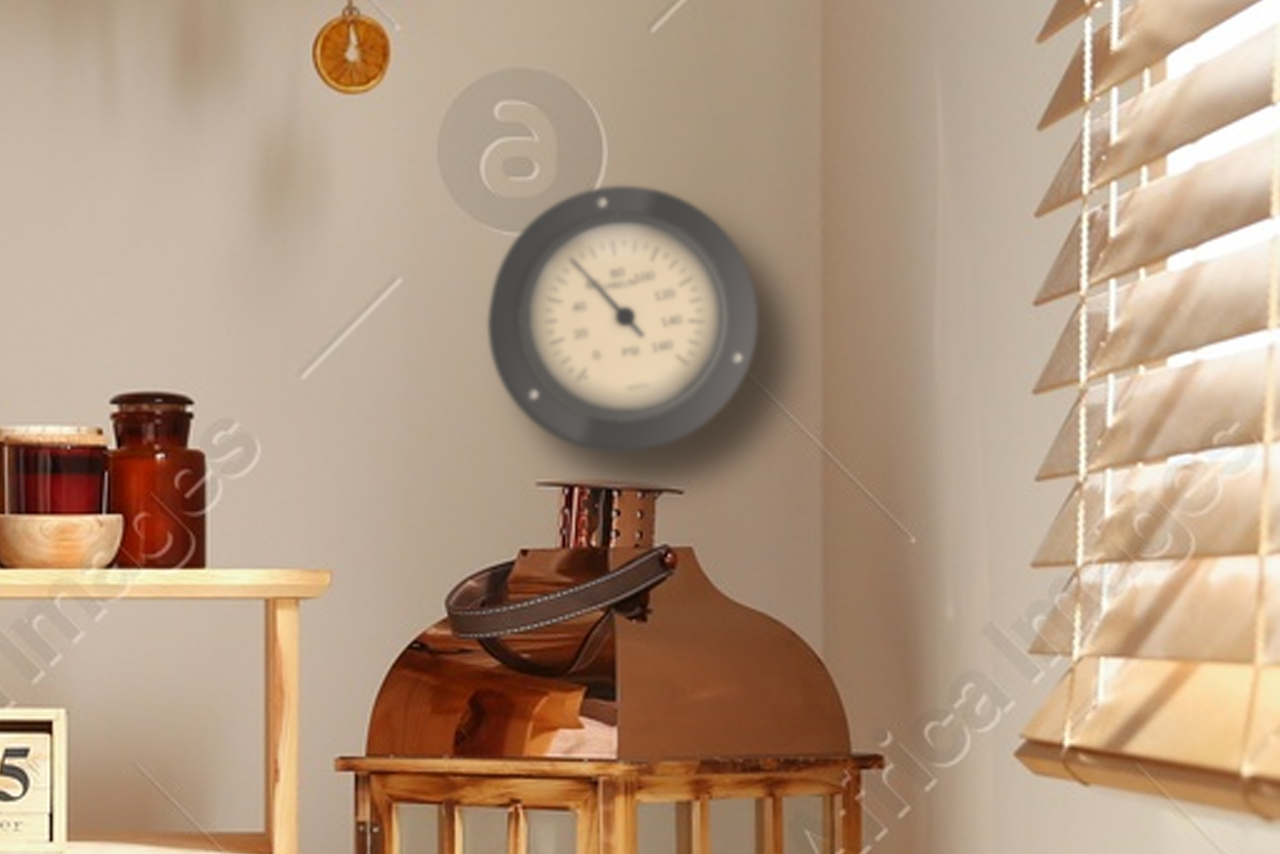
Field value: 60 psi
